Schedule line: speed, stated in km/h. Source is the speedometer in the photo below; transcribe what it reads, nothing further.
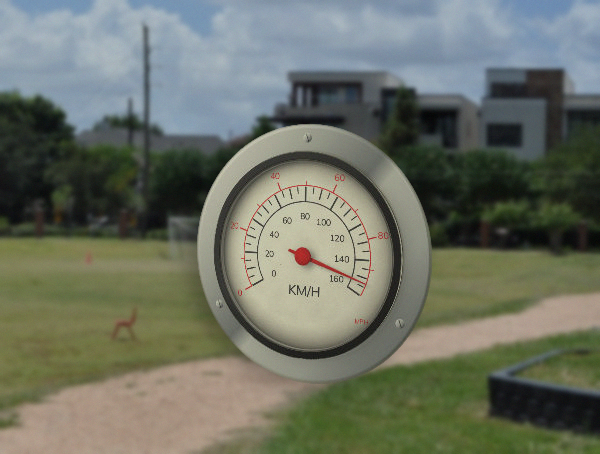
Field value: 152.5 km/h
